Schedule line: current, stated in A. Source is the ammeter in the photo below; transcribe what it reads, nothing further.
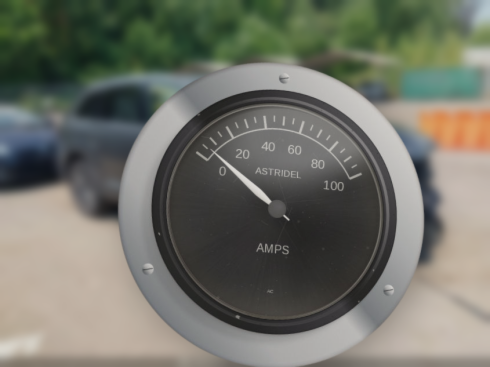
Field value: 5 A
